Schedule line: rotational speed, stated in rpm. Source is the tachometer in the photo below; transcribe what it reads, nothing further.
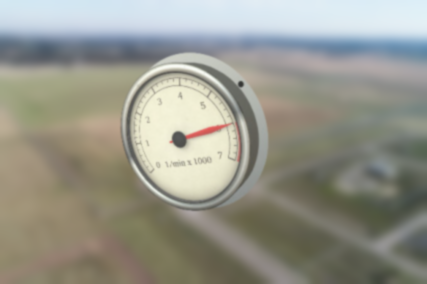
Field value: 6000 rpm
